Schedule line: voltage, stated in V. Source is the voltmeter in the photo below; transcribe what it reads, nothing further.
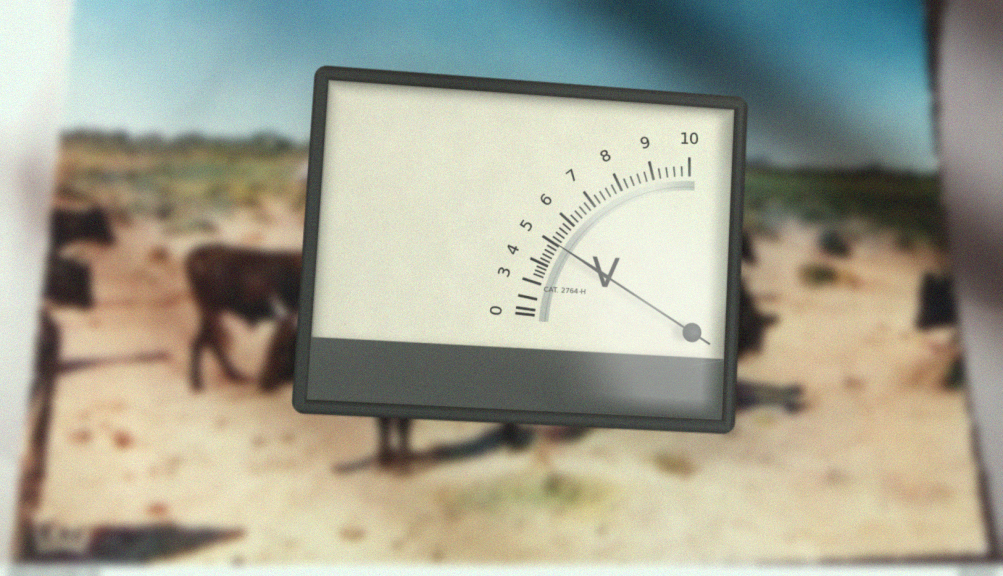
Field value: 5 V
